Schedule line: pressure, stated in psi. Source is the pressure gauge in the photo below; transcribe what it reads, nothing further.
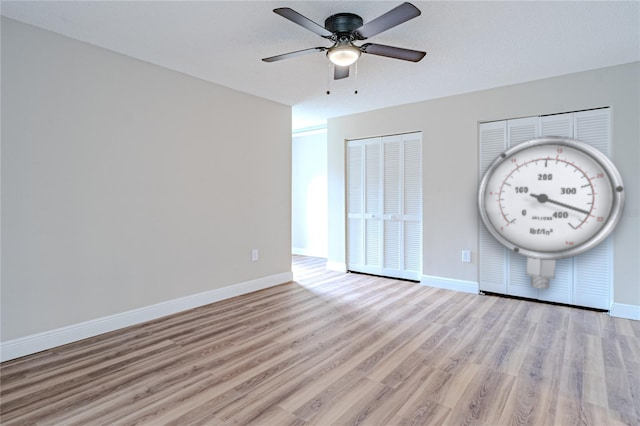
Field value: 360 psi
